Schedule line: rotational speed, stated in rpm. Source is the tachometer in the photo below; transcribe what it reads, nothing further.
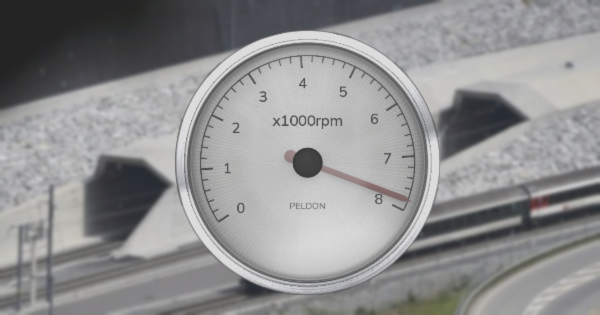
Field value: 7800 rpm
